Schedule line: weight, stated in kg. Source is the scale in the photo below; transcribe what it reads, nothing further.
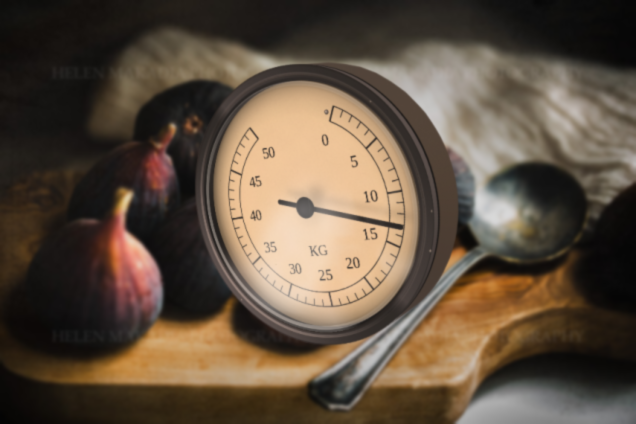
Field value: 13 kg
